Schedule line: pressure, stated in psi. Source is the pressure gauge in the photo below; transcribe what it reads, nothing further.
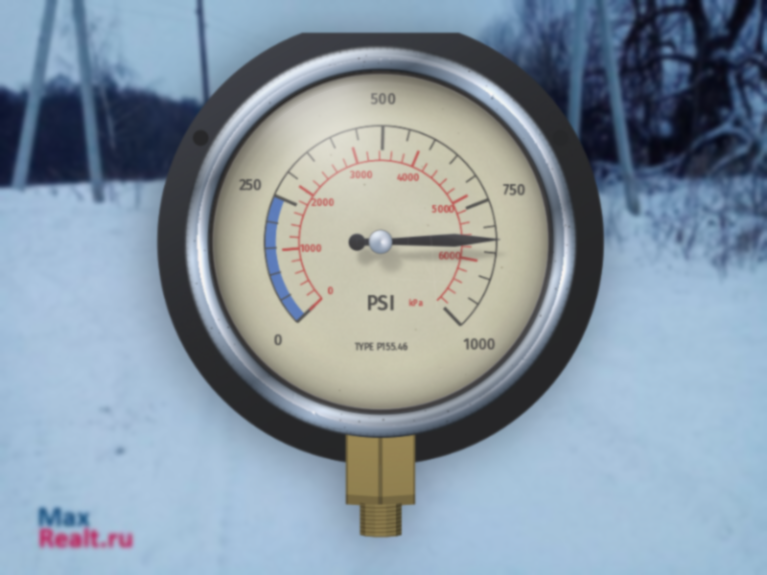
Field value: 825 psi
